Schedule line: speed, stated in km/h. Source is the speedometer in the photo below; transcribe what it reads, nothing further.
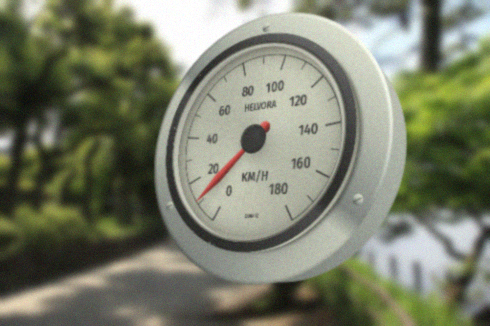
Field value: 10 km/h
